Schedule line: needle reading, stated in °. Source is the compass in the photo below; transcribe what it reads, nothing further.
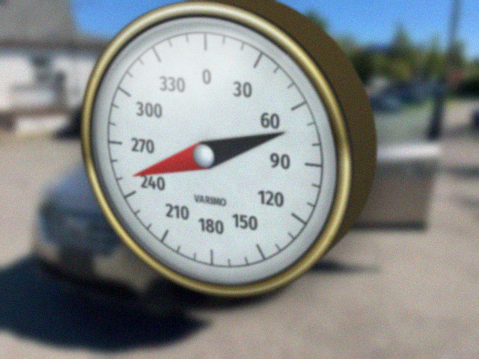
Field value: 250 °
